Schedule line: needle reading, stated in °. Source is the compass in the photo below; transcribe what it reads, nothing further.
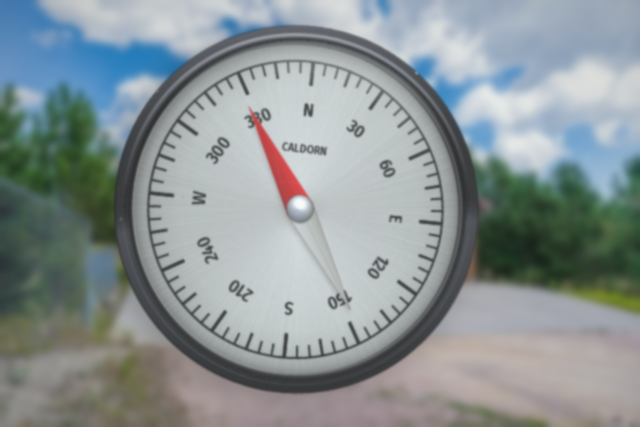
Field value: 327.5 °
